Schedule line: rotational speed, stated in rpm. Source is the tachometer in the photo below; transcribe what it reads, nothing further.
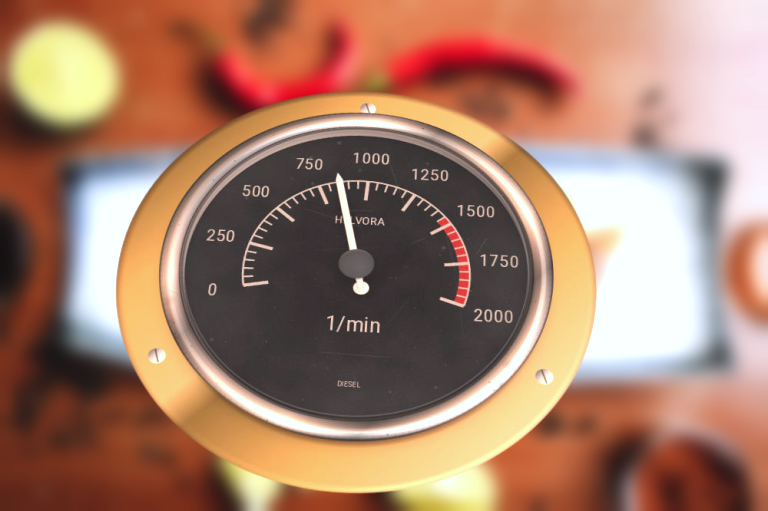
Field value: 850 rpm
